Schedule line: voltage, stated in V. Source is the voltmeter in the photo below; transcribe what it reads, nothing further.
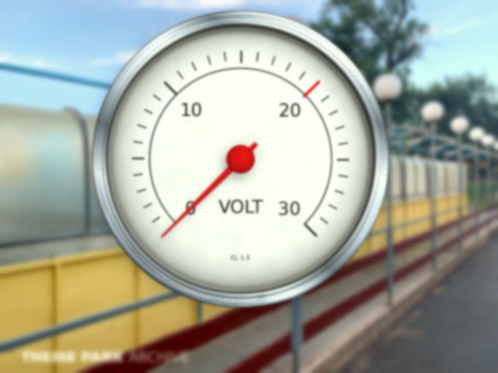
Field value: 0 V
